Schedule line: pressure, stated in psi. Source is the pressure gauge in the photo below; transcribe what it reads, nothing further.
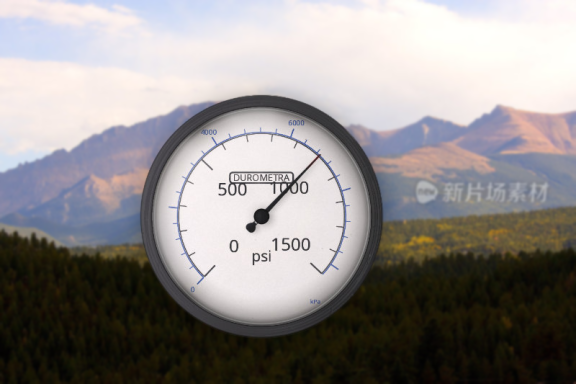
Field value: 1000 psi
